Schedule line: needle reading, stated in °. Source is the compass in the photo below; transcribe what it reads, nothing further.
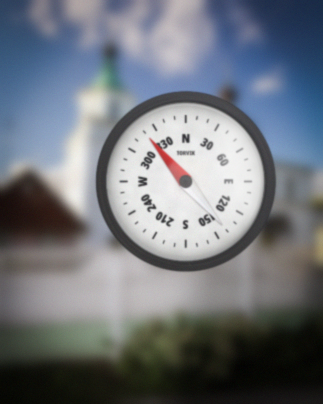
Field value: 320 °
